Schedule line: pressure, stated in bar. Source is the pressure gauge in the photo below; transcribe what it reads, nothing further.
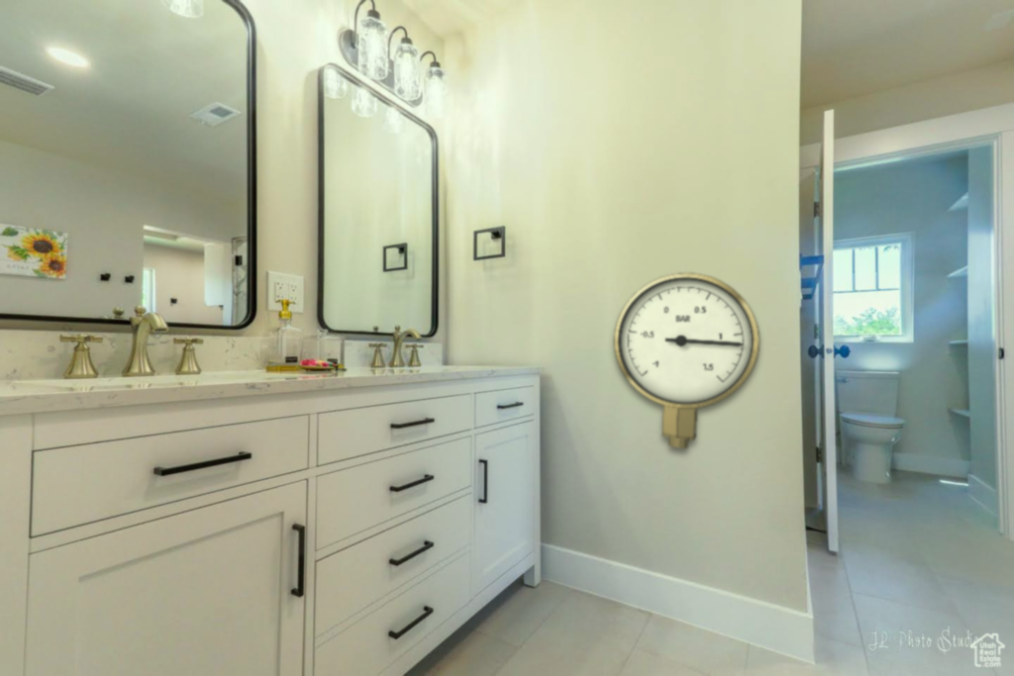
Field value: 1.1 bar
